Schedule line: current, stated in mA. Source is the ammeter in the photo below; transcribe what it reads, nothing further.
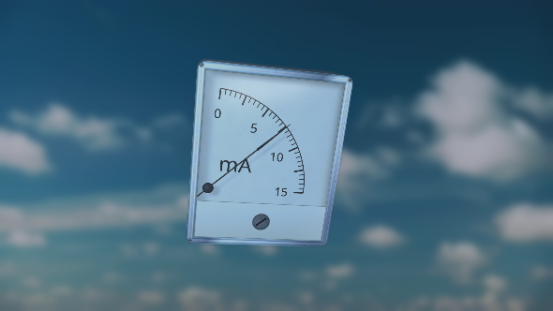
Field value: 7.5 mA
